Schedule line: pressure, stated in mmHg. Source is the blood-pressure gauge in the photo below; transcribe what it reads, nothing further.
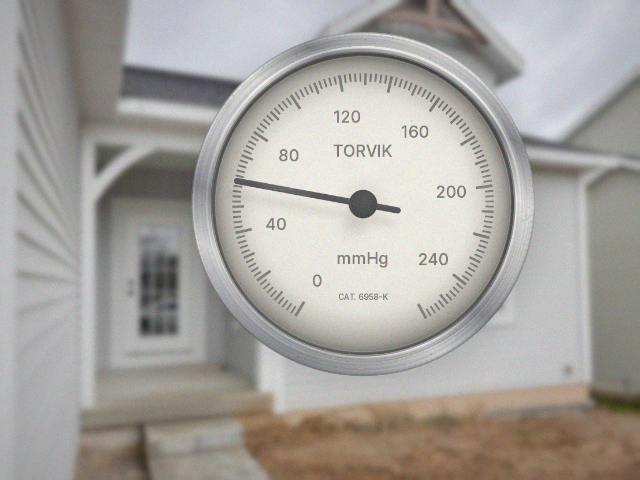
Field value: 60 mmHg
